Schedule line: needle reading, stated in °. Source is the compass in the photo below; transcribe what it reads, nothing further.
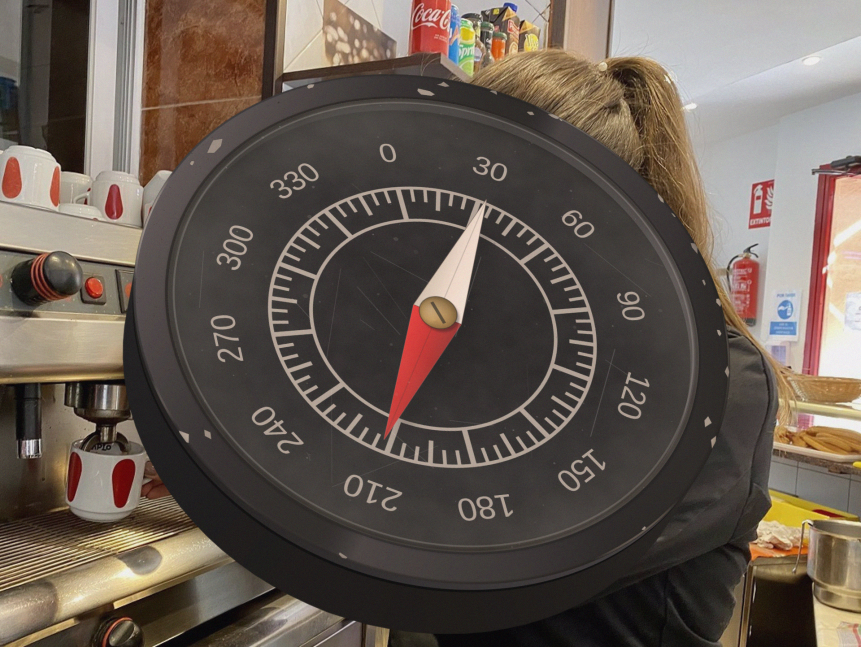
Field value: 212.5 °
